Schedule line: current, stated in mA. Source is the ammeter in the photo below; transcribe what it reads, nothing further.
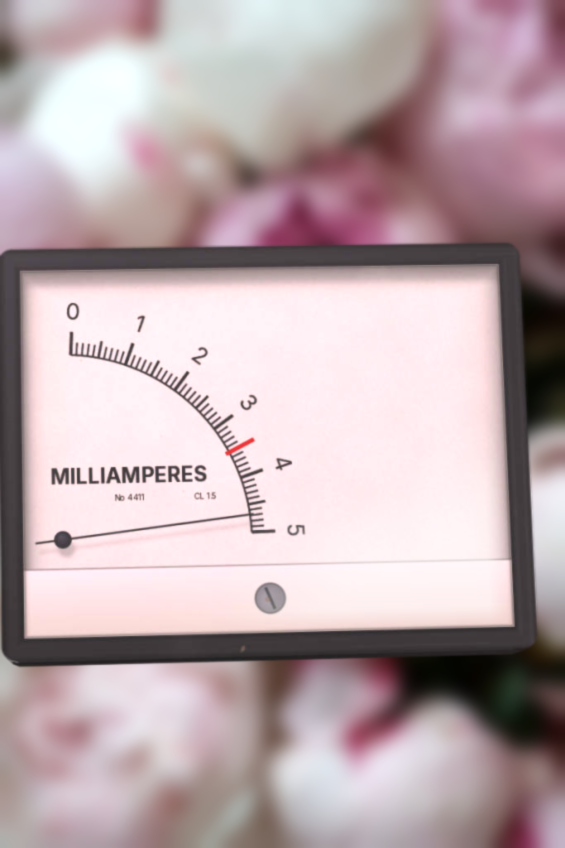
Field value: 4.7 mA
